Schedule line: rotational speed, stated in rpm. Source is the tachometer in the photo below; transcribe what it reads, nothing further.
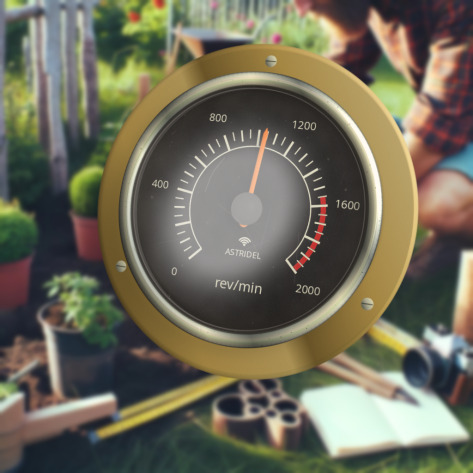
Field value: 1050 rpm
